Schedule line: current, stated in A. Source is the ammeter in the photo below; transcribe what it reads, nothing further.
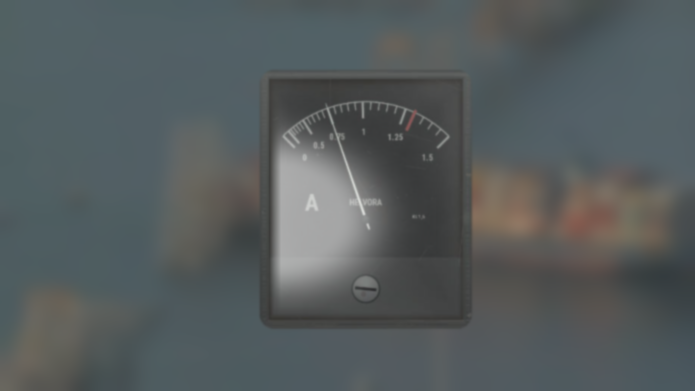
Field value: 0.75 A
